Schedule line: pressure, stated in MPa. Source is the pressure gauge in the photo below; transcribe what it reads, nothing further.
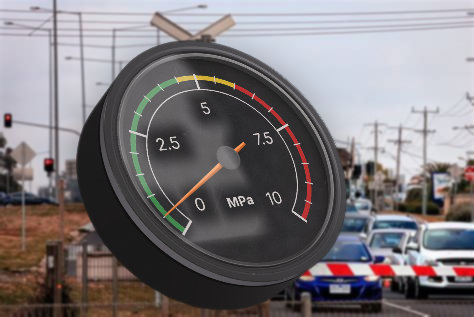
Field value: 0.5 MPa
